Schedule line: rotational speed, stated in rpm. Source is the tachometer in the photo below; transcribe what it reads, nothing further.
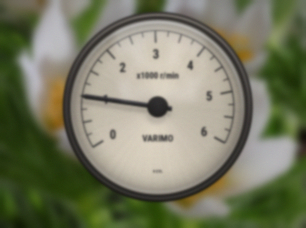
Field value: 1000 rpm
